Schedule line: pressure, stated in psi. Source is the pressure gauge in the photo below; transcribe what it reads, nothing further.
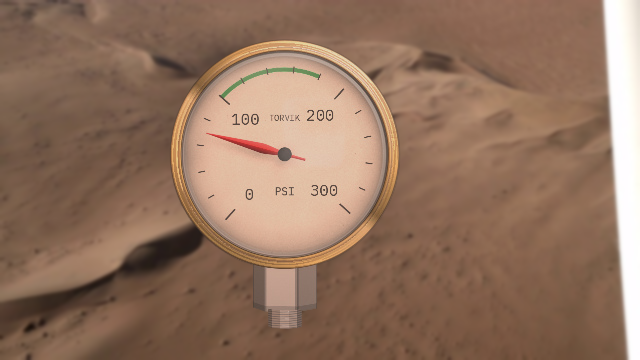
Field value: 70 psi
